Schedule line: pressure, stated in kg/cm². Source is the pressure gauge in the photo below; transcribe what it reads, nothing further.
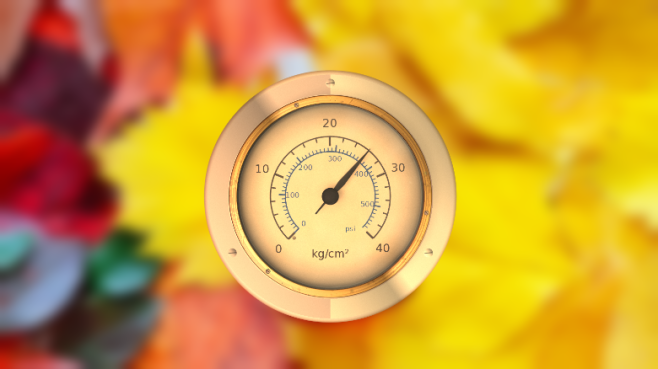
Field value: 26 kg/cm²
